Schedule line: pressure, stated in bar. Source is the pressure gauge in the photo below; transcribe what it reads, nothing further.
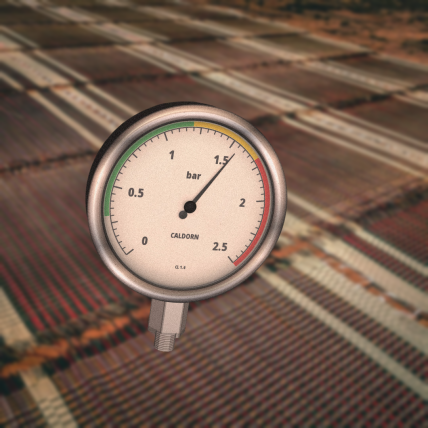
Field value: 1.55 bar
